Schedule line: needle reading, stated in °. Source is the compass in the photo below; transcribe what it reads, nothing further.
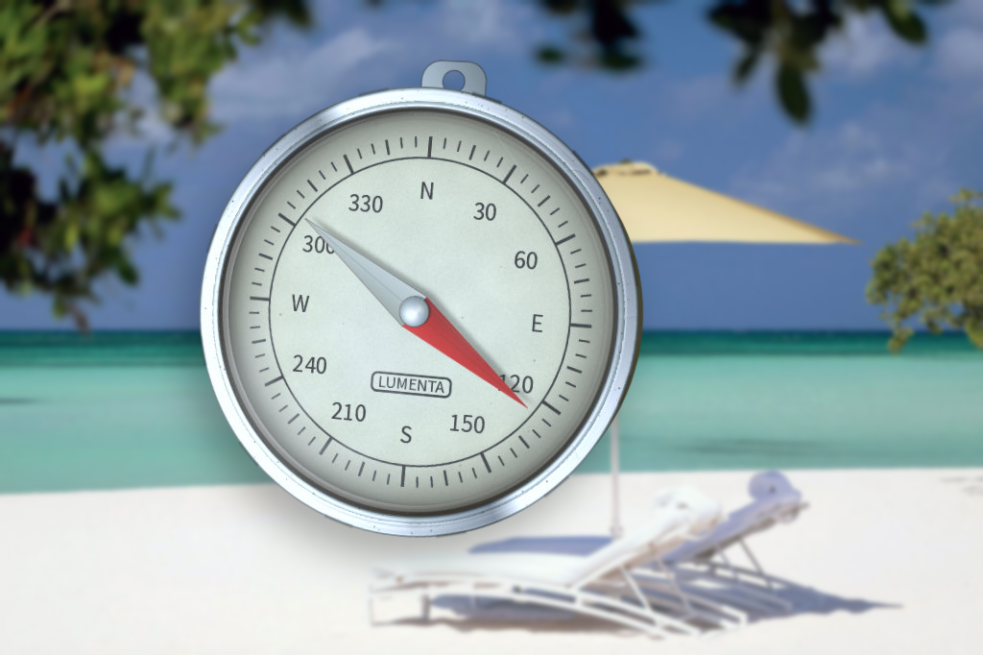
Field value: 125 °
